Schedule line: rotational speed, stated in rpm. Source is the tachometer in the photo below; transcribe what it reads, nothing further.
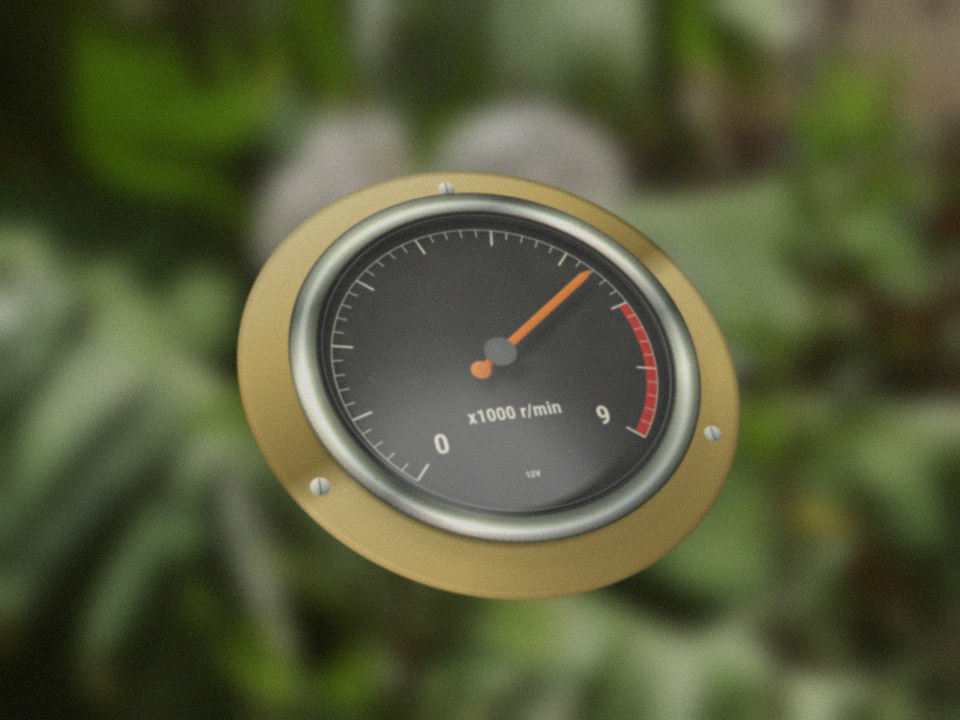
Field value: 6400 rpm
